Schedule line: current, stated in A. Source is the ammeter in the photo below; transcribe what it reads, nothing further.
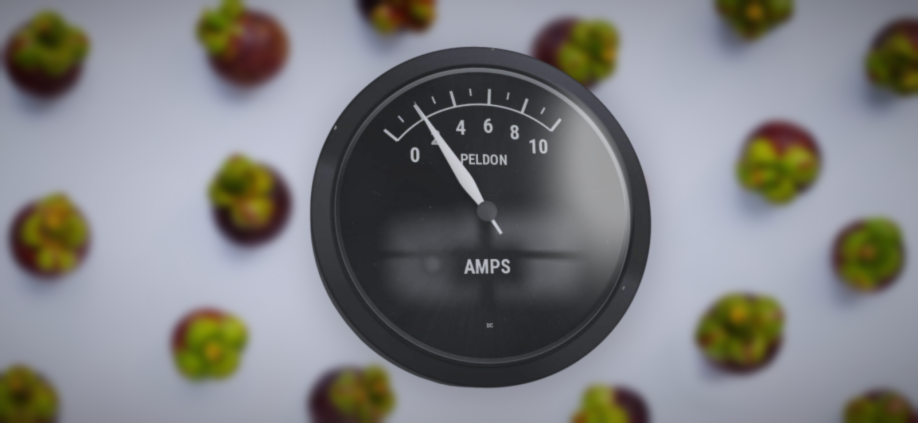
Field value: 2 A
